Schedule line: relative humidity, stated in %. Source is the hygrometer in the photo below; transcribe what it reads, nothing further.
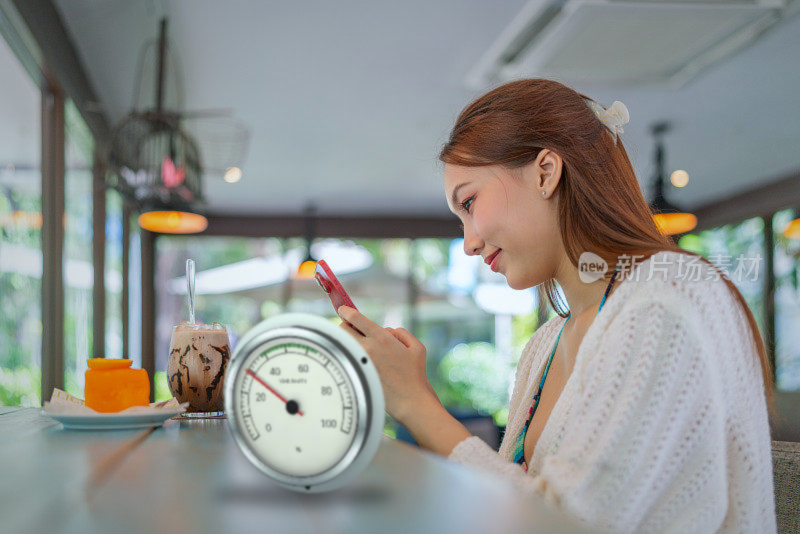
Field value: 30 %
